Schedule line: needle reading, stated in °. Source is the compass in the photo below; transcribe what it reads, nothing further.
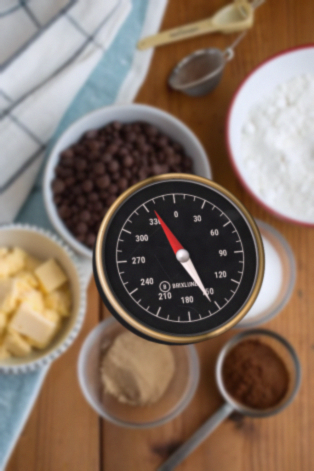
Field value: 335 °
